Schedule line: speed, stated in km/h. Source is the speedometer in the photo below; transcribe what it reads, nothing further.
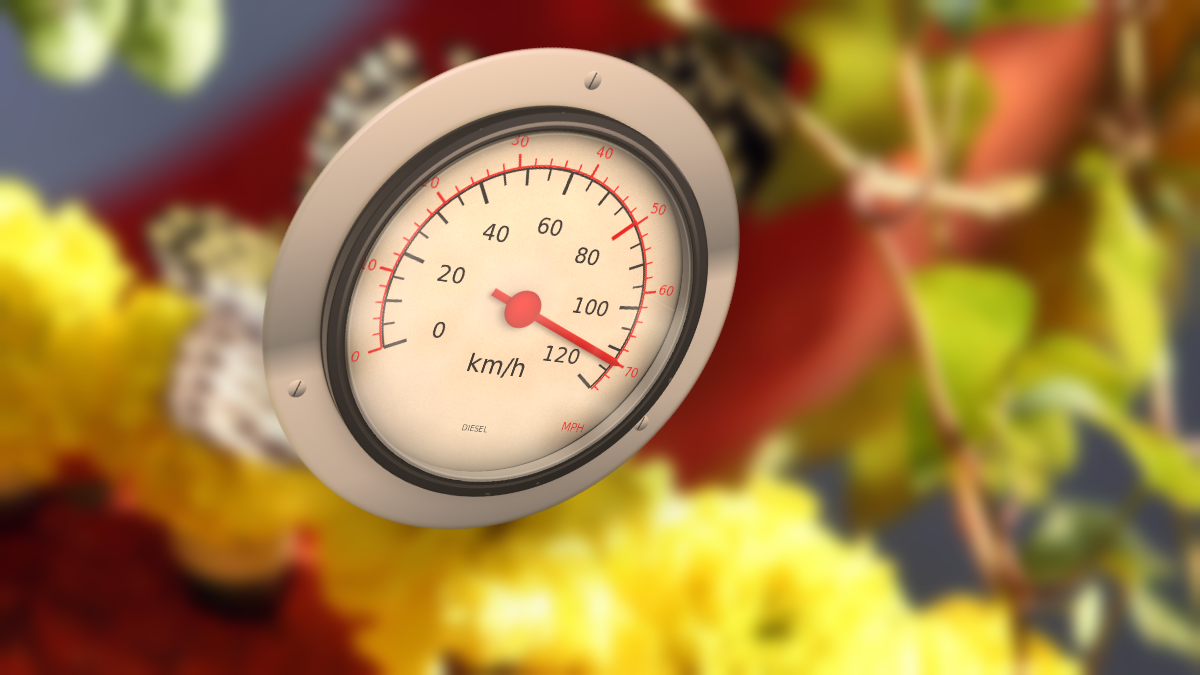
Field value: 112.5 km/h
